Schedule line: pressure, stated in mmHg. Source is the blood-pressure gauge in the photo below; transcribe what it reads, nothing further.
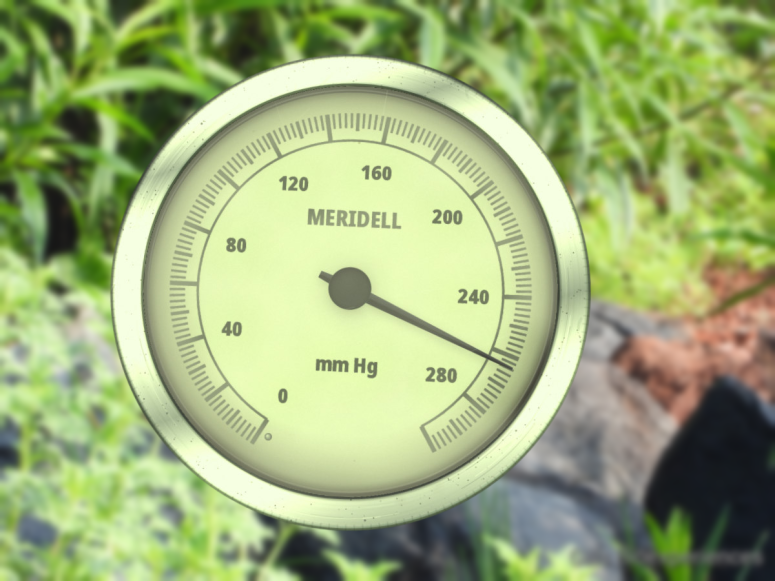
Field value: 264 mmHg
